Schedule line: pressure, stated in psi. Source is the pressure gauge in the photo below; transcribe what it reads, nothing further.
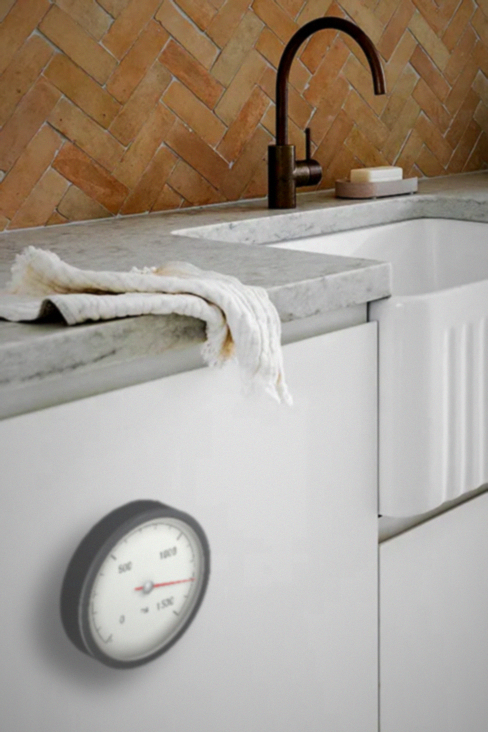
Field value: 1300 psi
